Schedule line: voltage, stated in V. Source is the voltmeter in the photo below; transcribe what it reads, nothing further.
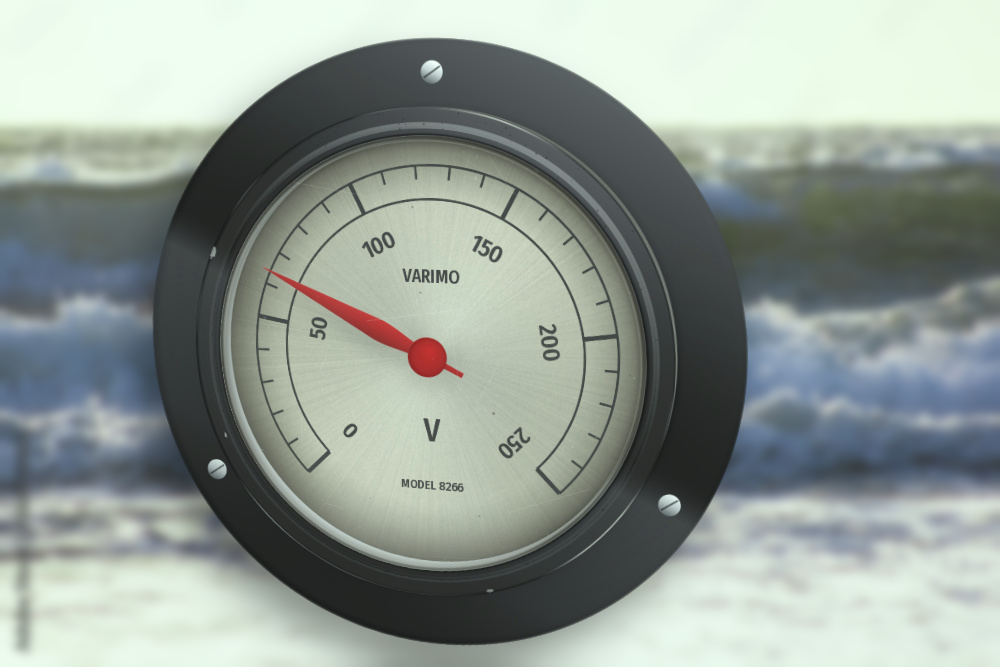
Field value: 65 V
